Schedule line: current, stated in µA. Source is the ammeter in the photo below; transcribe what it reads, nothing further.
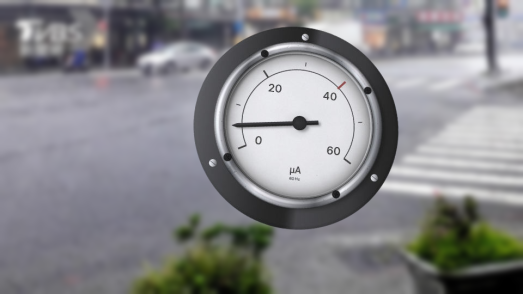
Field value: 5 µA
